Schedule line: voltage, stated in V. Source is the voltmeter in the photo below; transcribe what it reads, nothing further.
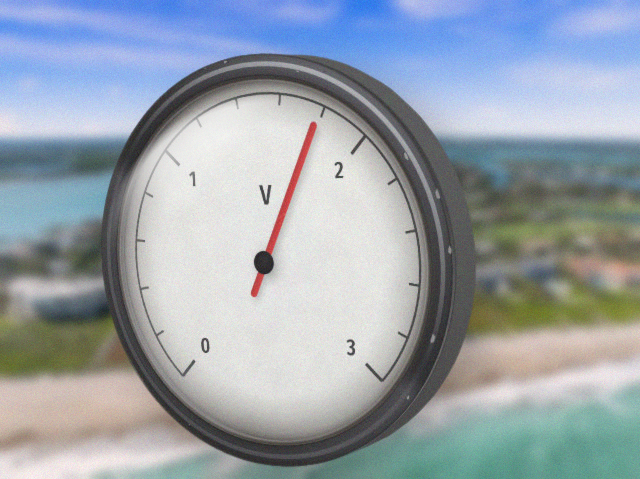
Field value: 1.8 V
